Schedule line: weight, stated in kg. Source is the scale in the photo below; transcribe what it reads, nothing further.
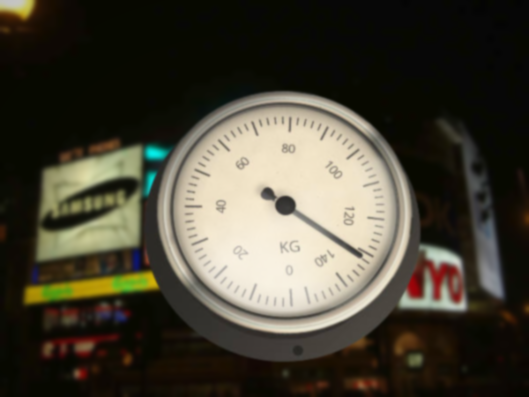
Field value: 132 kg
